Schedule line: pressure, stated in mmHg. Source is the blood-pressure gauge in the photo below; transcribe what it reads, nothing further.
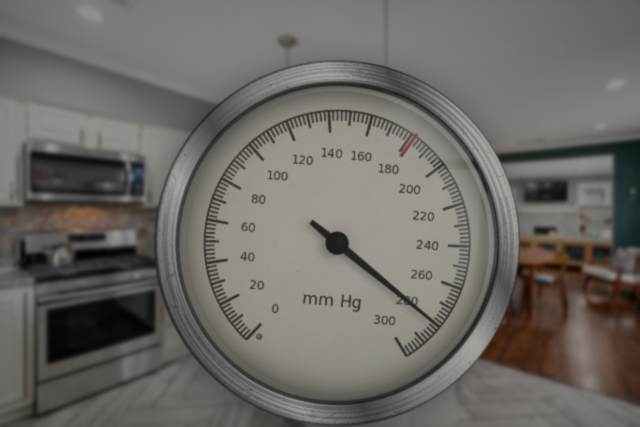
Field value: 280 mmHg
